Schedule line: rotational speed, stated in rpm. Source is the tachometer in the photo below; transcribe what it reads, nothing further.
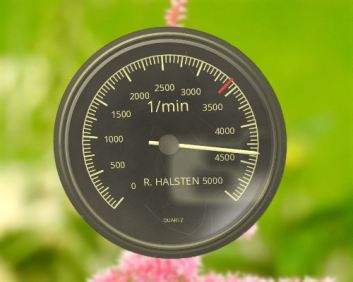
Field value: 4350 rpm
